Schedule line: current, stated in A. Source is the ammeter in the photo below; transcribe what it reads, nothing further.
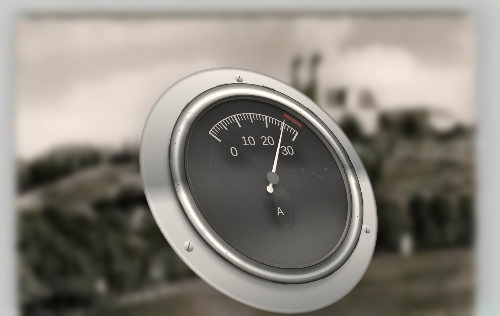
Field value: 25 A
